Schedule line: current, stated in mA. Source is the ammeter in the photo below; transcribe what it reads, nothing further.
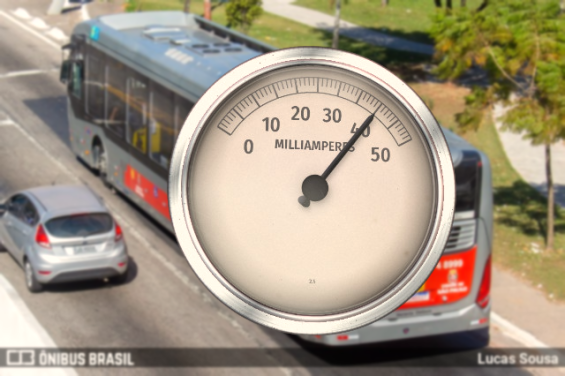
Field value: 40 mA
